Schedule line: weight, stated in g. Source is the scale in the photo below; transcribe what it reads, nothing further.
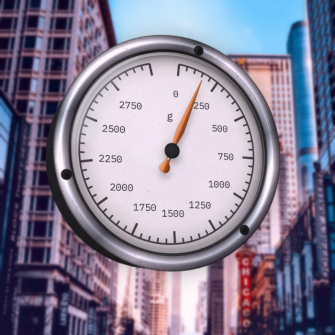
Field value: 150 g
